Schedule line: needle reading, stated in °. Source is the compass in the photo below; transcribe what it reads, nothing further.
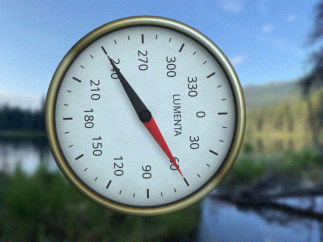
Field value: 60 °
